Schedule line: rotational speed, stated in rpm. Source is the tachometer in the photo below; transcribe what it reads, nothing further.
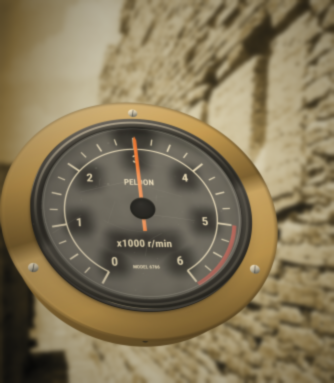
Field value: 3000 rpm
